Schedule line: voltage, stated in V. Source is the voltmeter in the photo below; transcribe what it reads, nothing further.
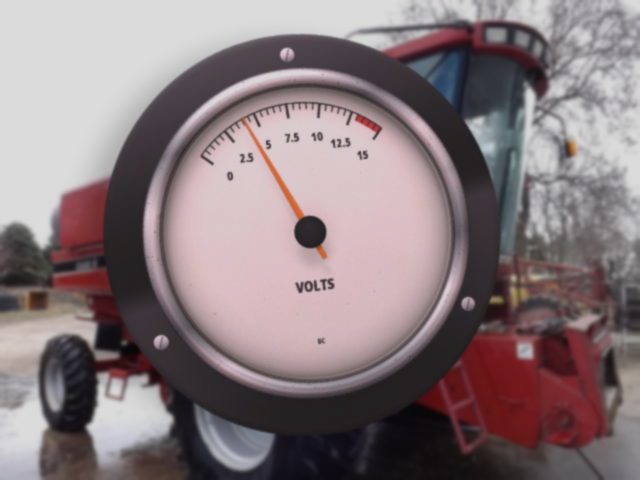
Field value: 4 V
